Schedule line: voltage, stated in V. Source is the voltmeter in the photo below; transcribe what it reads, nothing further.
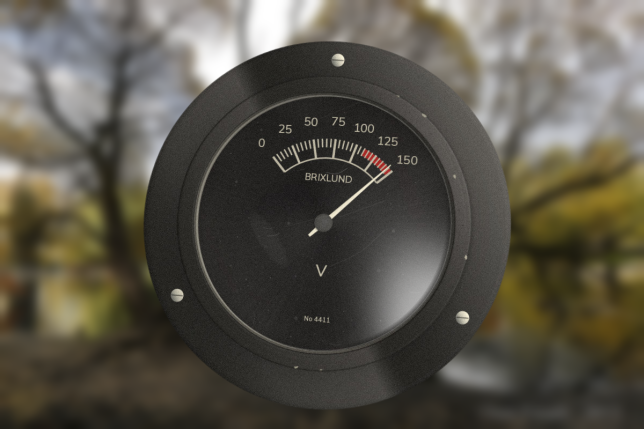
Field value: 145 V
